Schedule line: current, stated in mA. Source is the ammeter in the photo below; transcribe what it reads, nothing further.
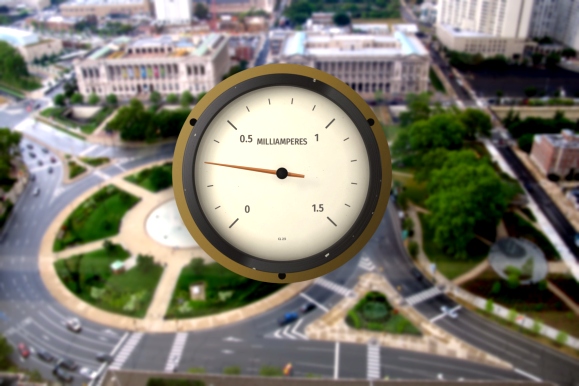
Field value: 0.3 mA
